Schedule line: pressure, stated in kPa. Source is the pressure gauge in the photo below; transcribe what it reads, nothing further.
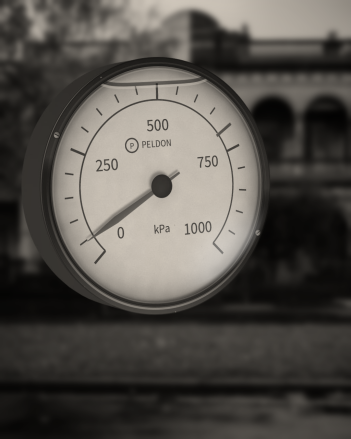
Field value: 50 kPa
